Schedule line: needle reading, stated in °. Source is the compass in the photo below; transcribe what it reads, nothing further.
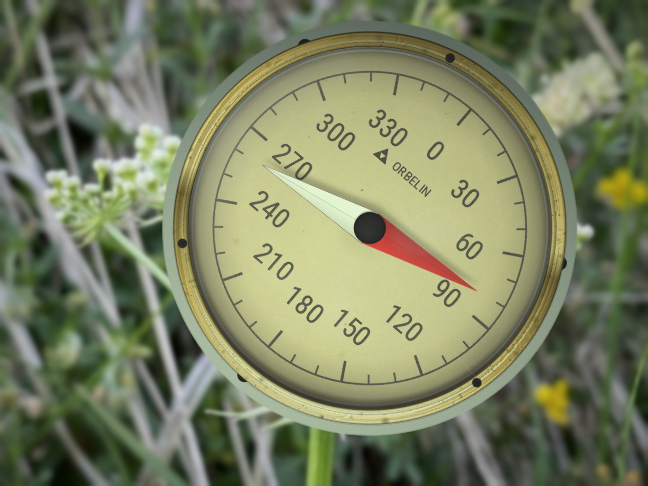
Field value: 80 °
